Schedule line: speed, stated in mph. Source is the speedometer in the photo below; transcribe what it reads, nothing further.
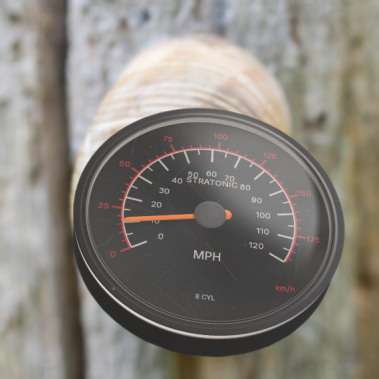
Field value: 10 mph
